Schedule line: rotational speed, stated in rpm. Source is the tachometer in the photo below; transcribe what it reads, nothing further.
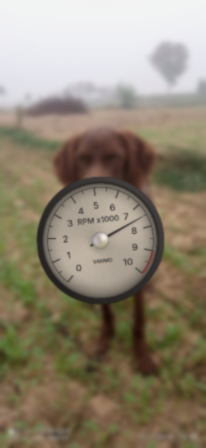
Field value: 7500 rpm
